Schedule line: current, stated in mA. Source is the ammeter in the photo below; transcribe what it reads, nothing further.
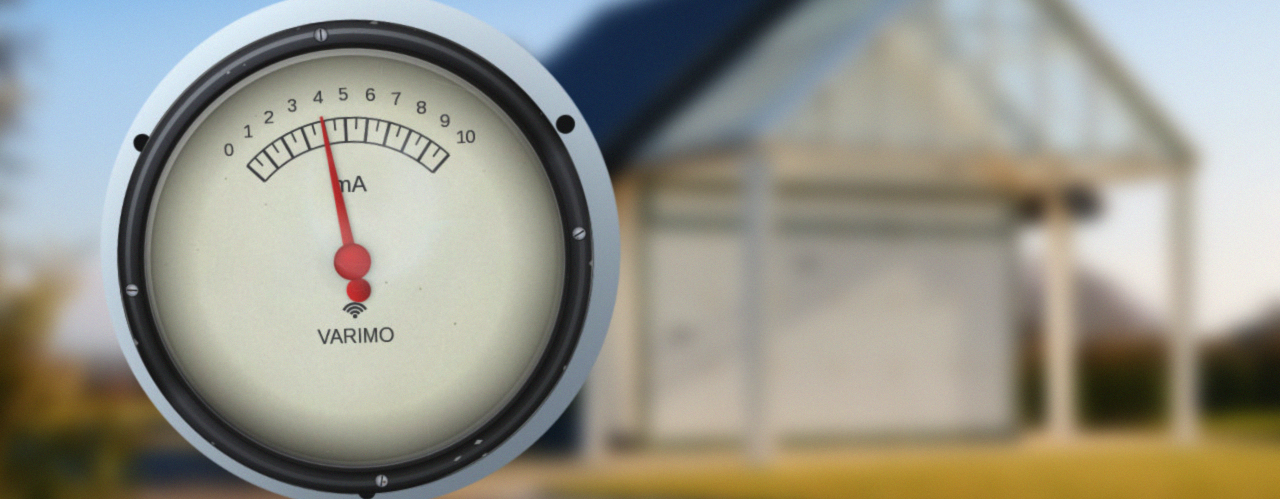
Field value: 4 mA
